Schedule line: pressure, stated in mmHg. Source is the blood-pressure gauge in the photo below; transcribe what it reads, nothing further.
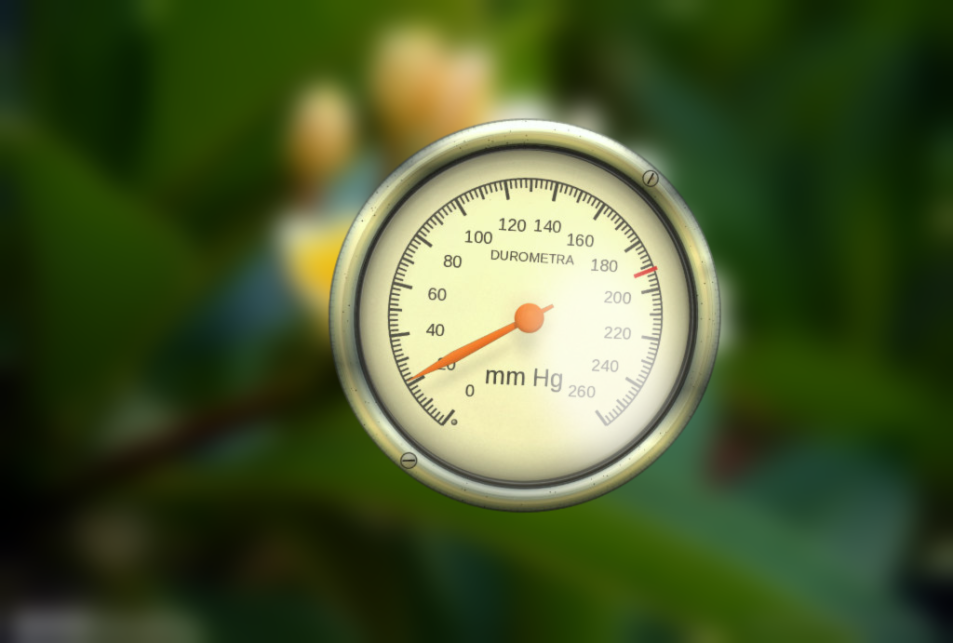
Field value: 22 mmHg
